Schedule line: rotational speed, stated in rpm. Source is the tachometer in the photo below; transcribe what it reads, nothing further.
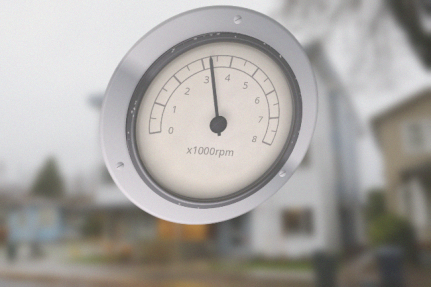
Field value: 3250 rpm
